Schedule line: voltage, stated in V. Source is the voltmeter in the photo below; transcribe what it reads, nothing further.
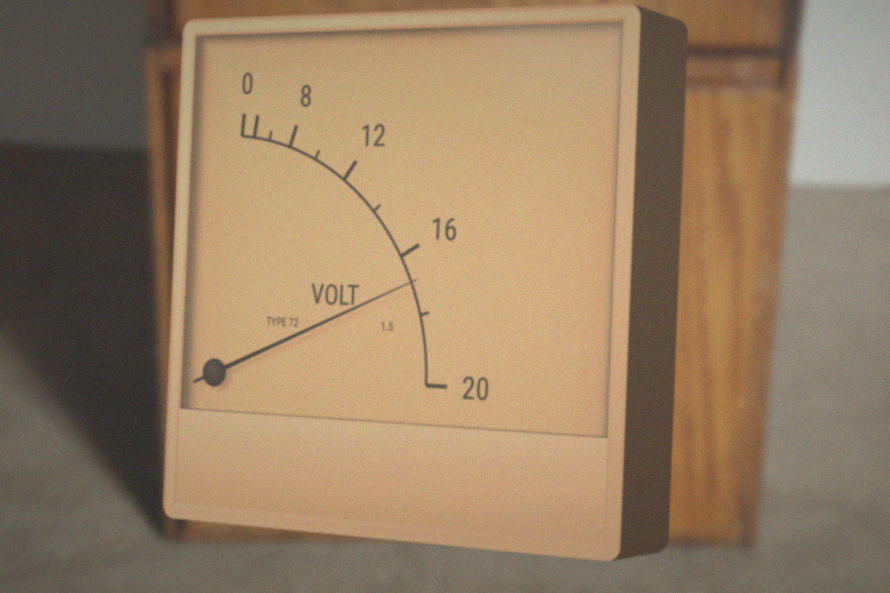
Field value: 17 V
